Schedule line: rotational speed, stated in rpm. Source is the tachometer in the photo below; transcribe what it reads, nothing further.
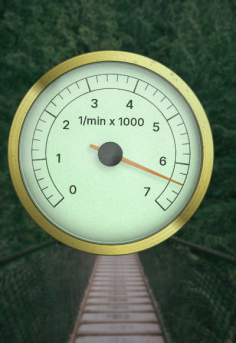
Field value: 6400 rpm
